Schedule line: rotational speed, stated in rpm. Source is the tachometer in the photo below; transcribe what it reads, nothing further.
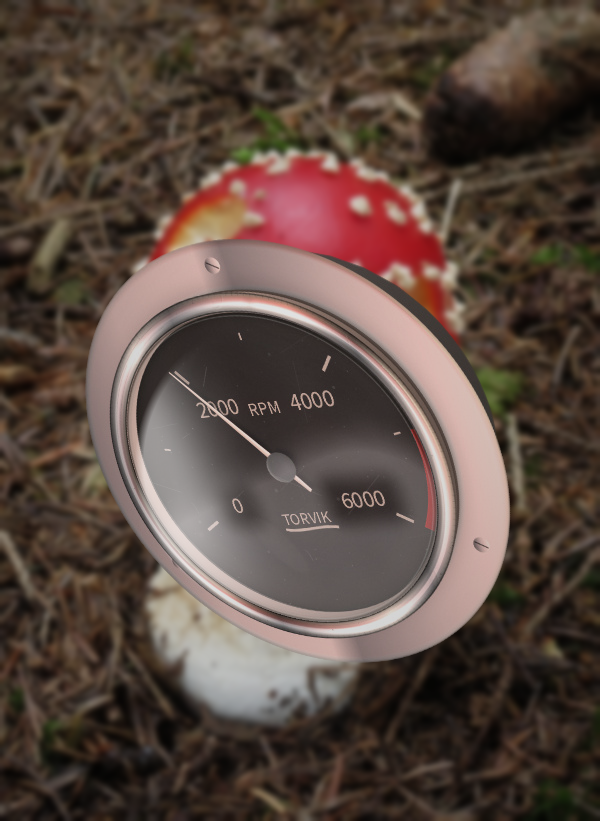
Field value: 2000 rpm
